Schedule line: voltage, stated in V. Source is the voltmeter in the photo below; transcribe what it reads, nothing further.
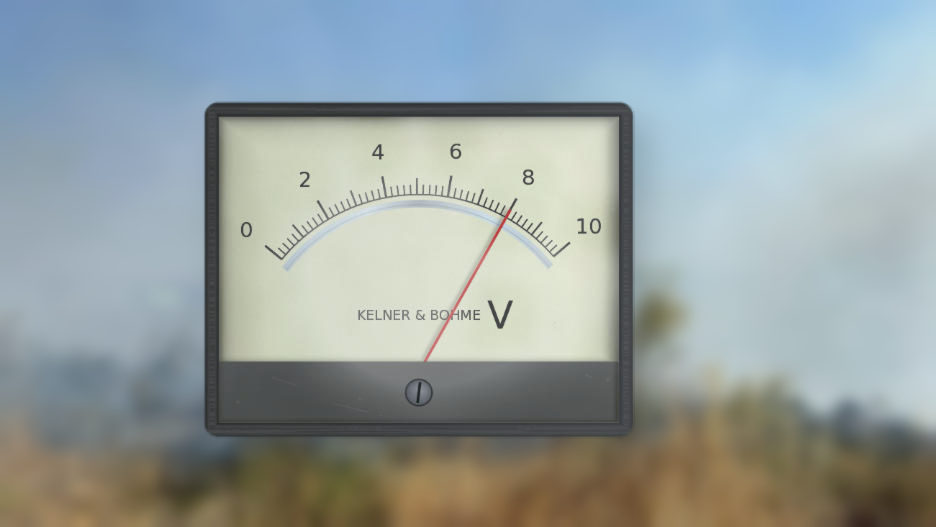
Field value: 8 V
